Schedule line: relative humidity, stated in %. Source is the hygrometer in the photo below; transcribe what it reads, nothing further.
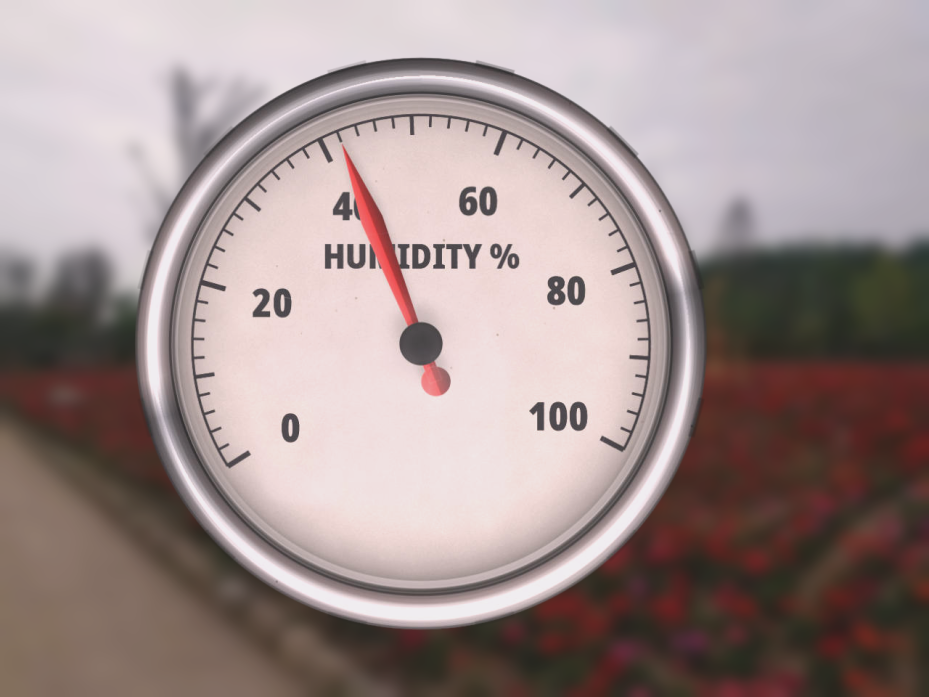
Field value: 42 %
